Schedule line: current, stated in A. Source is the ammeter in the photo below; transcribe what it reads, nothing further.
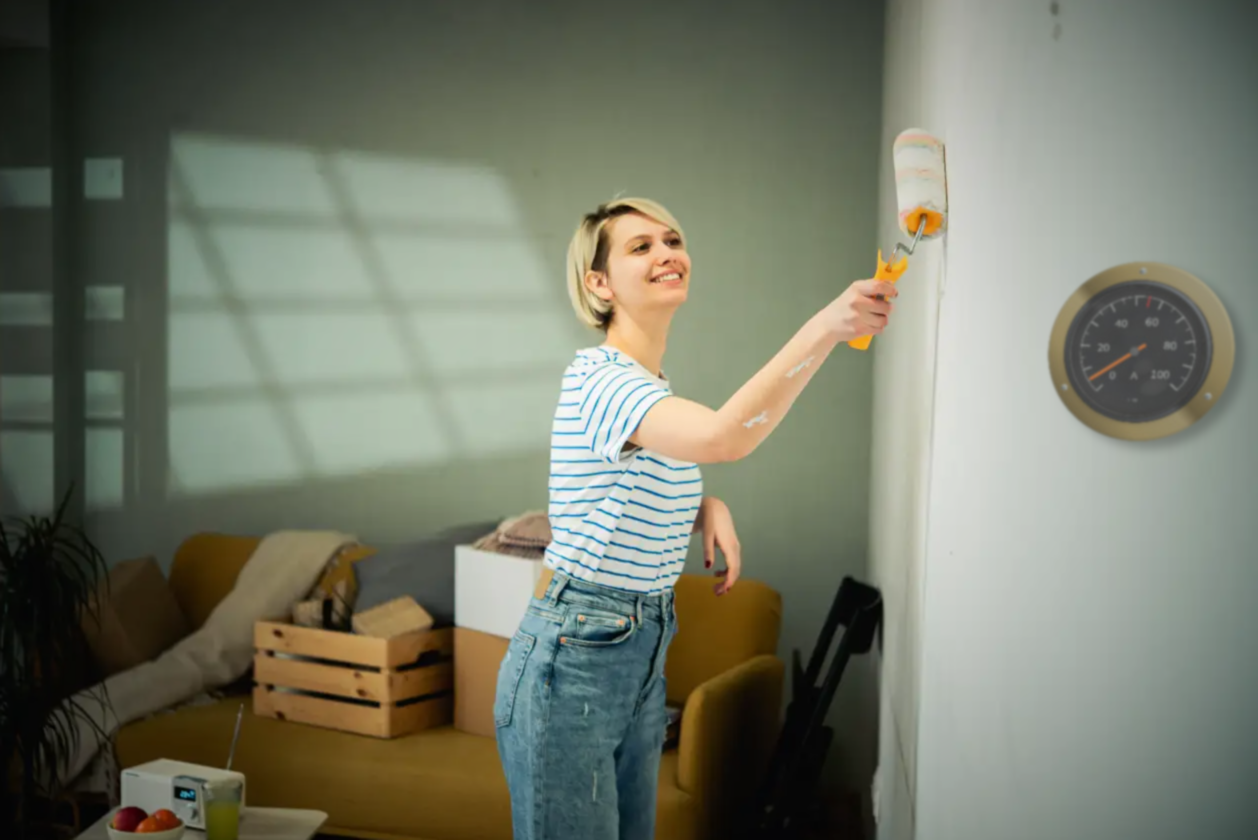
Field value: 5 A
